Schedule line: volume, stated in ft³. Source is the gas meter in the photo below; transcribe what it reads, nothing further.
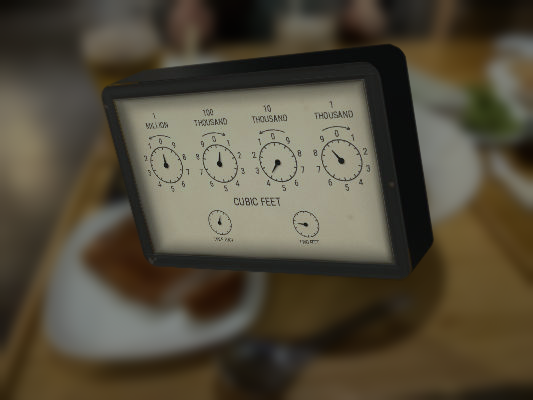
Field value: 3900 ft³
